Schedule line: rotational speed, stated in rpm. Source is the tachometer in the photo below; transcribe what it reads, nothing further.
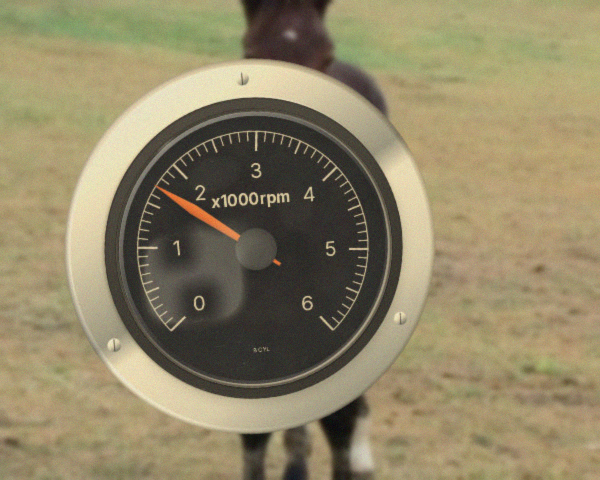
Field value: 1700 rpm
